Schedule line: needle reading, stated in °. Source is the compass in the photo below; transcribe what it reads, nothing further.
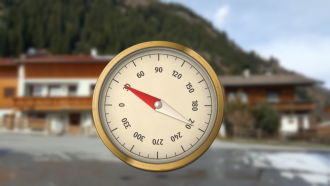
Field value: 30 °
